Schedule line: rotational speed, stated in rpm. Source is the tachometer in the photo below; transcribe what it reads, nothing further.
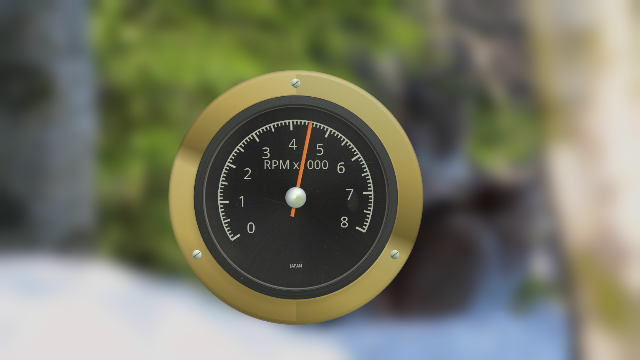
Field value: 4500 rpm
